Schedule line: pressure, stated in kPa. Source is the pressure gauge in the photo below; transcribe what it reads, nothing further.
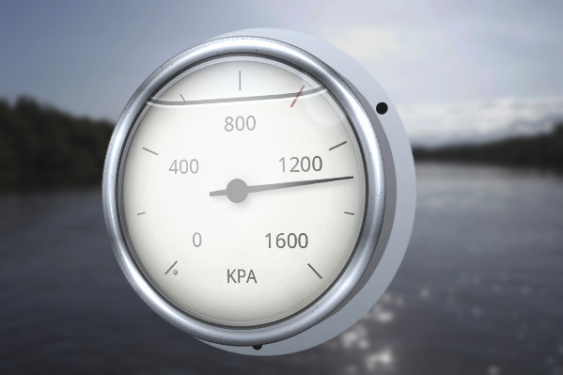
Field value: 1300 kPa
